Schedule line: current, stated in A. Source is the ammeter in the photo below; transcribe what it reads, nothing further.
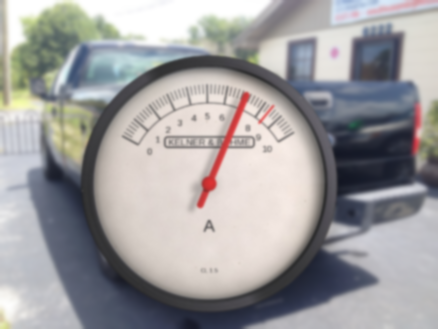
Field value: 7 A
